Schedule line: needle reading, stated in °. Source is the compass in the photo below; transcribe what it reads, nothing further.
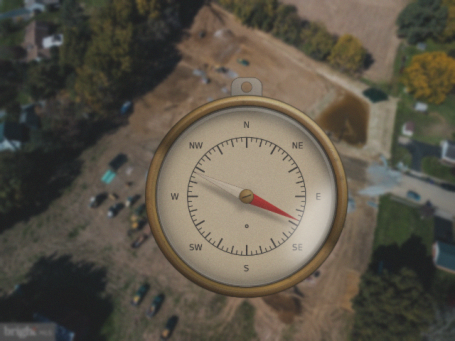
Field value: 115 °
